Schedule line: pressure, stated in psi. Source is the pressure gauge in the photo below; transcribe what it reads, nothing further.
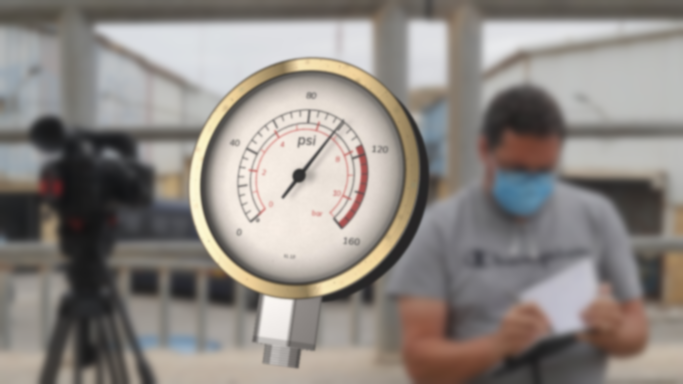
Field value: 100 psi
